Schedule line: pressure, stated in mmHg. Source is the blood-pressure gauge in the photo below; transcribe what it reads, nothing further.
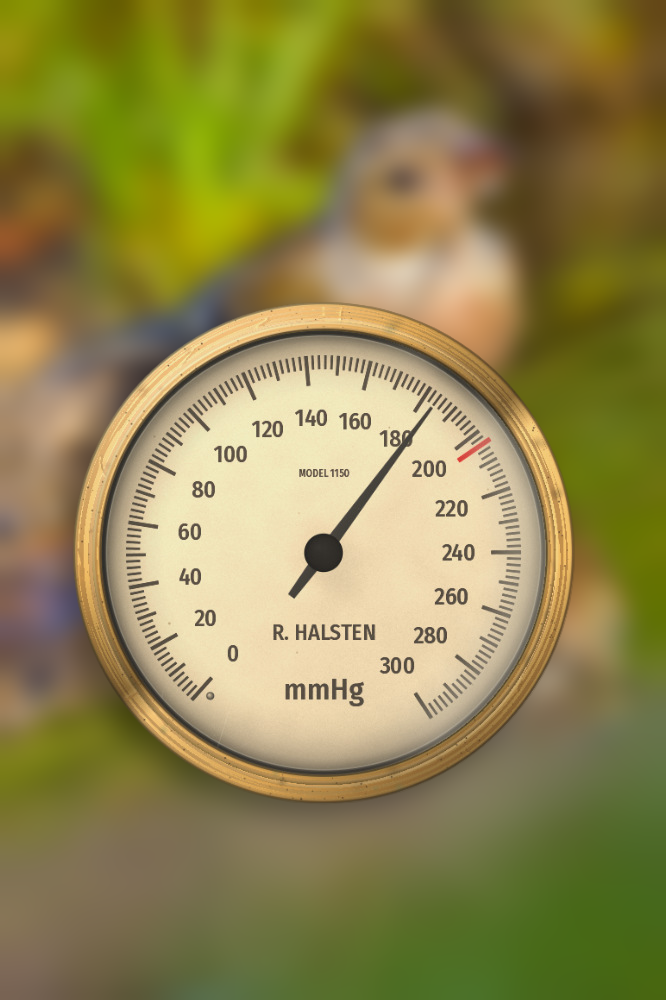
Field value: 184 mmHg
